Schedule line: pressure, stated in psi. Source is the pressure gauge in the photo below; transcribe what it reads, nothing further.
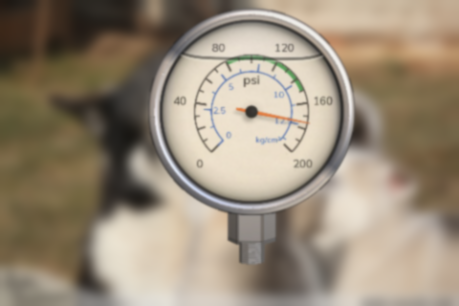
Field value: 175 psi
